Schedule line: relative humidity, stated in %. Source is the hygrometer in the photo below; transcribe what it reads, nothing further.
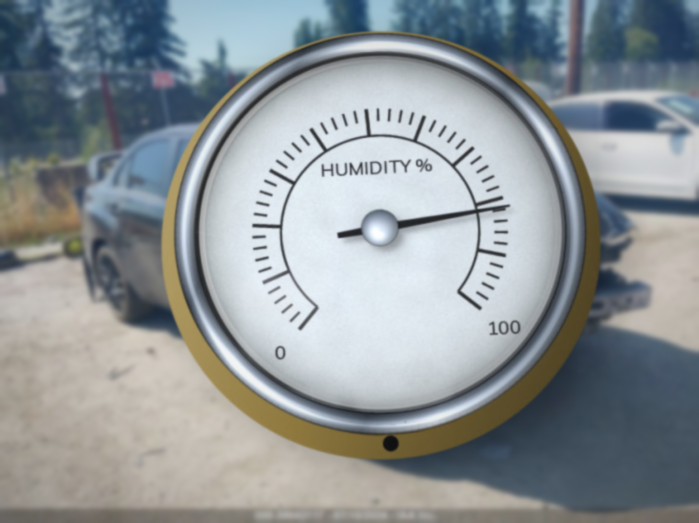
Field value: 82 %
